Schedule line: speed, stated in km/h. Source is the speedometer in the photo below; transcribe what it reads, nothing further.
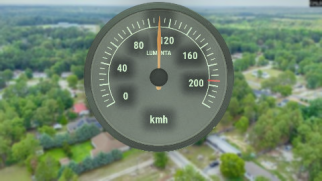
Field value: 110 km/h
